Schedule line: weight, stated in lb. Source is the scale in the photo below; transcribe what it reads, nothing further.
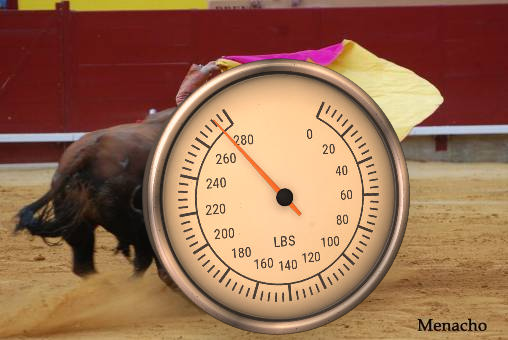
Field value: 272 lb
